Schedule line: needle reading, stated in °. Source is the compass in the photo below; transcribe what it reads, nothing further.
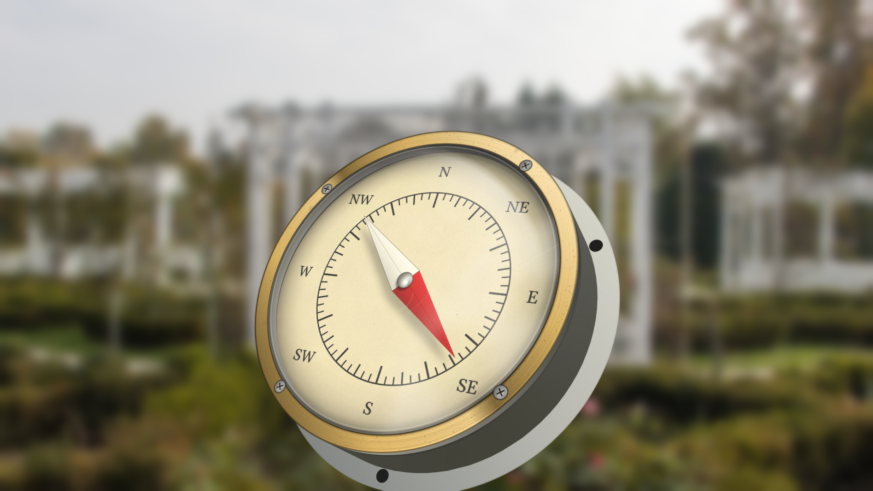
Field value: 132.5 °
